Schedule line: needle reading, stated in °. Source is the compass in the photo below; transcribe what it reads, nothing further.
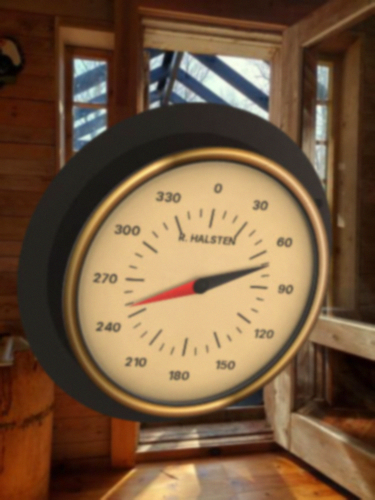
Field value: 250 °
